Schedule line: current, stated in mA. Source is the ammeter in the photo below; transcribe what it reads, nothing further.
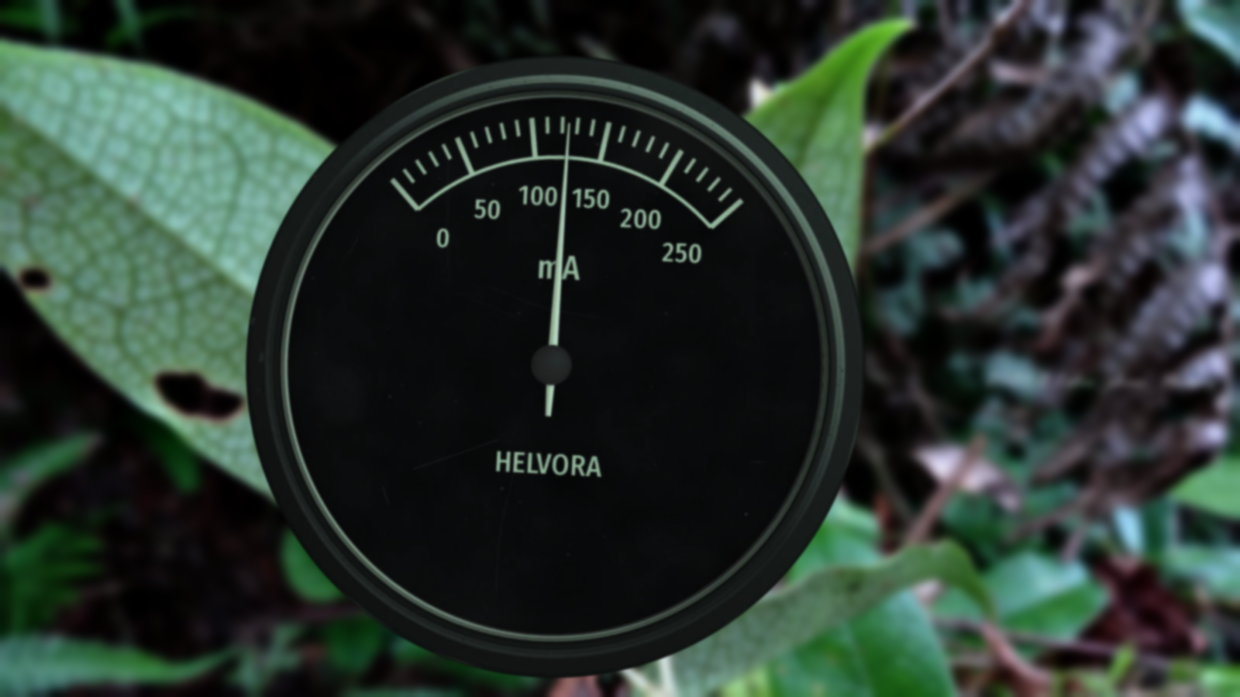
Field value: 125 mA
